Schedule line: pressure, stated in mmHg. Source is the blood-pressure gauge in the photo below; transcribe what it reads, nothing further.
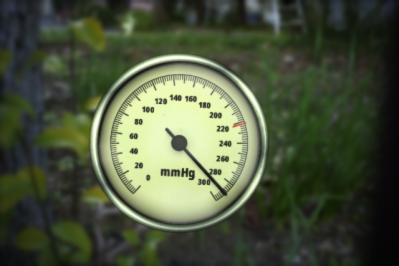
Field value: 290 mmHg
